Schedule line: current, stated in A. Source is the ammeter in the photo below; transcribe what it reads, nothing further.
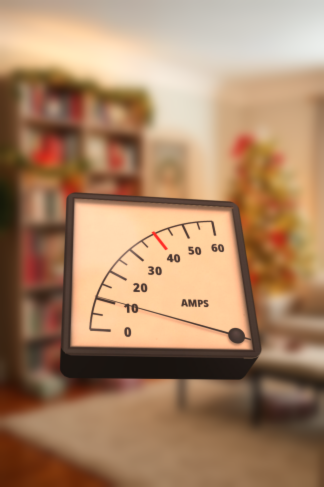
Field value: 10 A
